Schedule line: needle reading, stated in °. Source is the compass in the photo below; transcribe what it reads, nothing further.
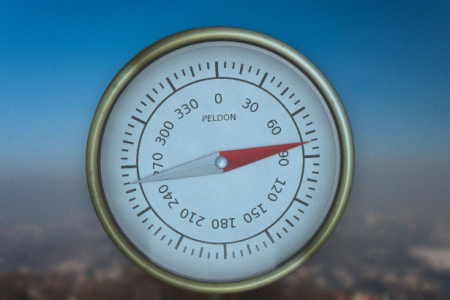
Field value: 80 °
